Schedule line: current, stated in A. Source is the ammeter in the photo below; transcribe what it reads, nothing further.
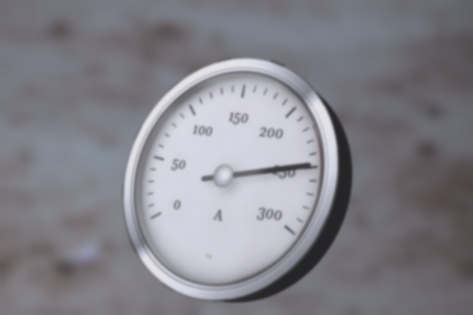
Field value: 250 A
